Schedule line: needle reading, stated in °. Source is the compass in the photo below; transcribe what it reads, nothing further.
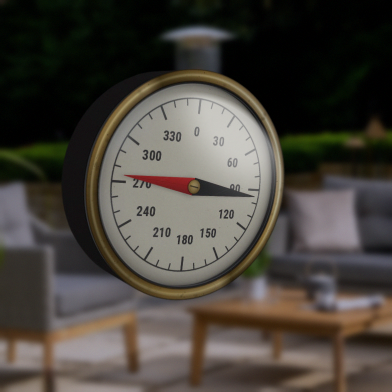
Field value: 275 °
